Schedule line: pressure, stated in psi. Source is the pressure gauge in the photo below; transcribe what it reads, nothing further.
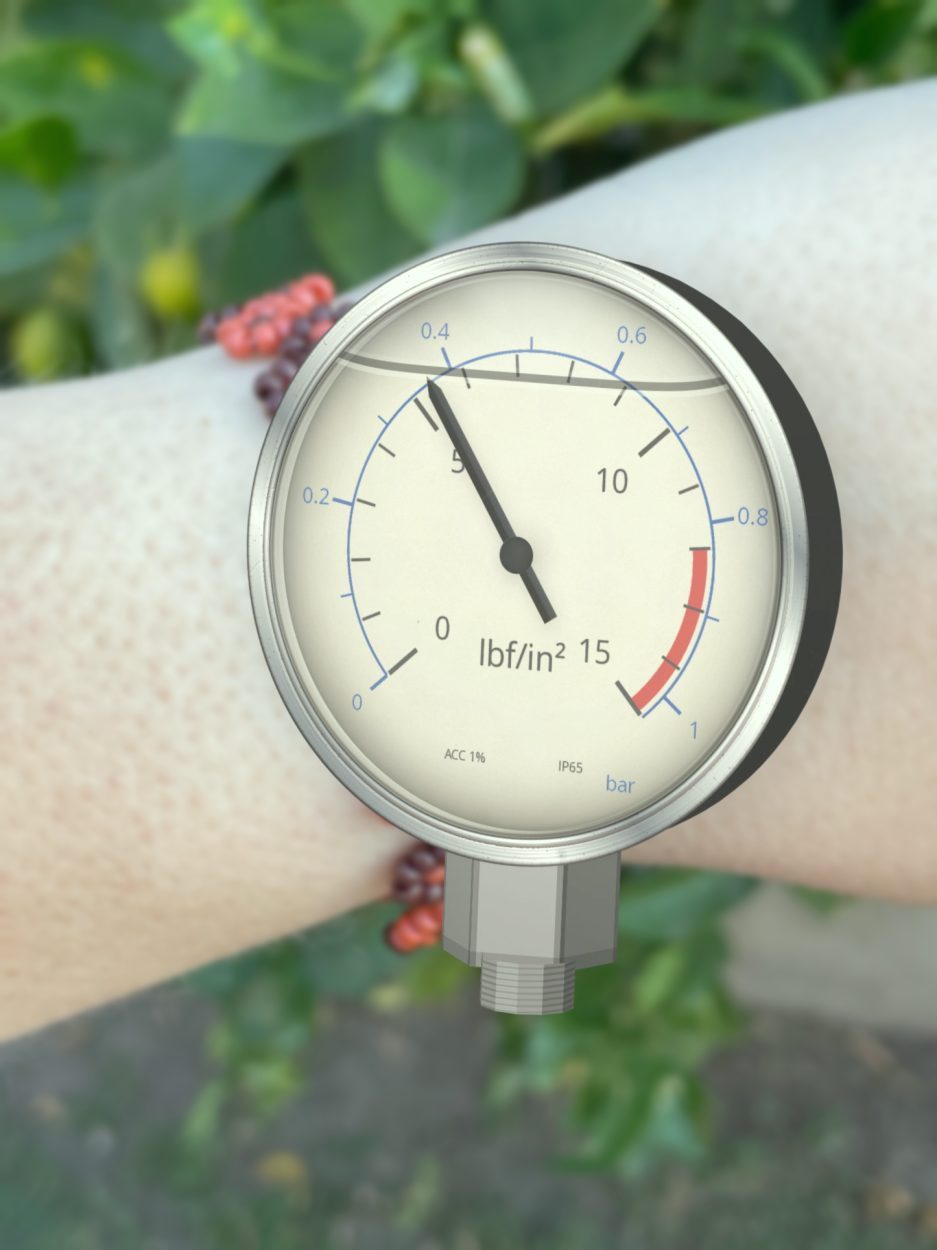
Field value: 5.5 psi
